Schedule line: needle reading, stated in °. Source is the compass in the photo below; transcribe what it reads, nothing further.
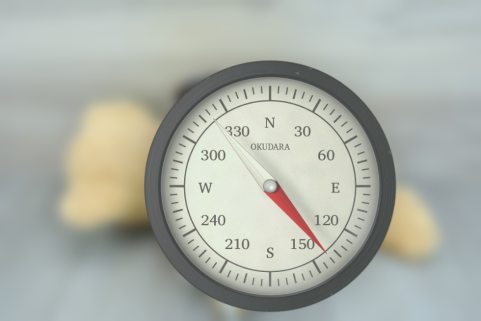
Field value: 140 °
